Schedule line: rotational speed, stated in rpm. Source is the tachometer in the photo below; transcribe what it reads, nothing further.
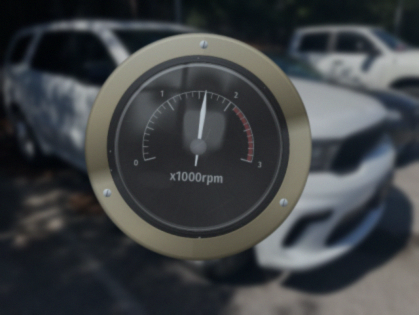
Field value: 1600 rpm
